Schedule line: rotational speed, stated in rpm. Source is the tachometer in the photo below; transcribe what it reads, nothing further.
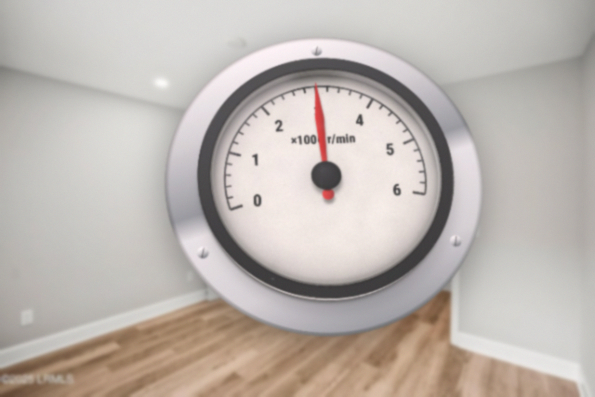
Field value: 3000 rpm
